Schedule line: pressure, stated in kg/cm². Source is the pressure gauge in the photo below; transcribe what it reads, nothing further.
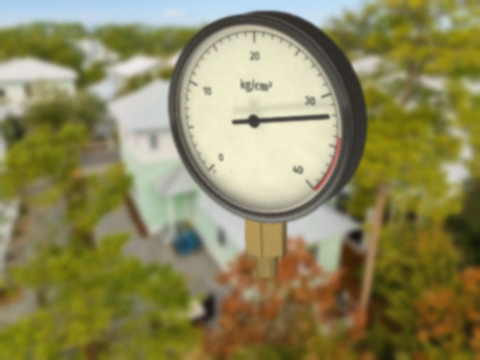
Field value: 32 kg/cm²
